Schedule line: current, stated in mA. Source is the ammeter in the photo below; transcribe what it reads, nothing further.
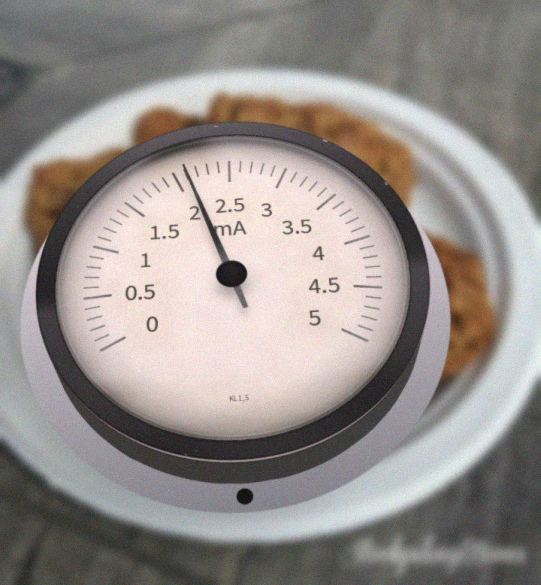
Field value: 2.1 mA
